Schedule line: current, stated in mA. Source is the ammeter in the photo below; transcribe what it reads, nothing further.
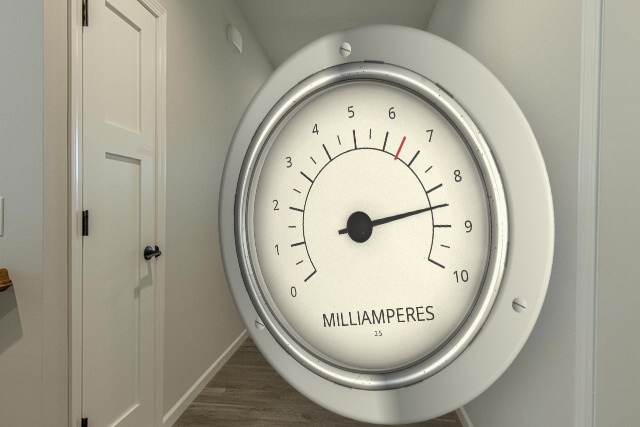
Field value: 8.5 mA
